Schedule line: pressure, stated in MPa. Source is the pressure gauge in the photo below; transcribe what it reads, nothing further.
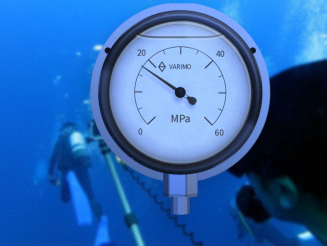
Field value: 17.5 MPa
